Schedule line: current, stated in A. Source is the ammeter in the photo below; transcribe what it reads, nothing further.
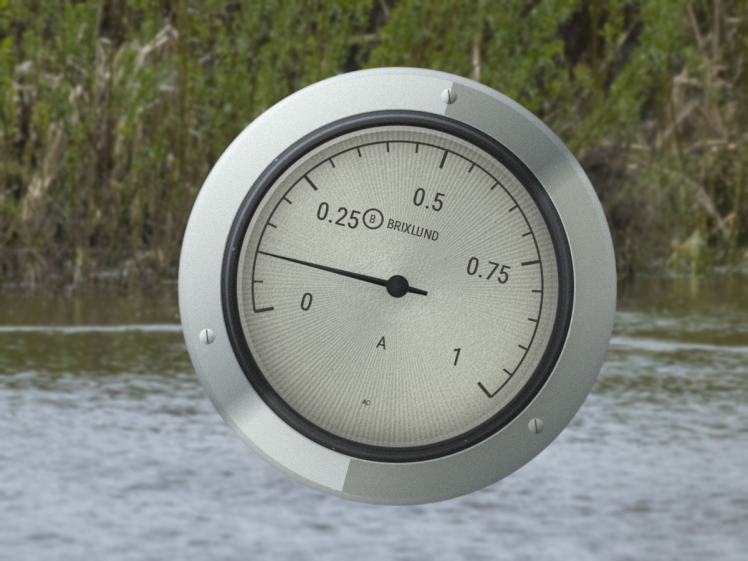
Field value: 0.1 A
